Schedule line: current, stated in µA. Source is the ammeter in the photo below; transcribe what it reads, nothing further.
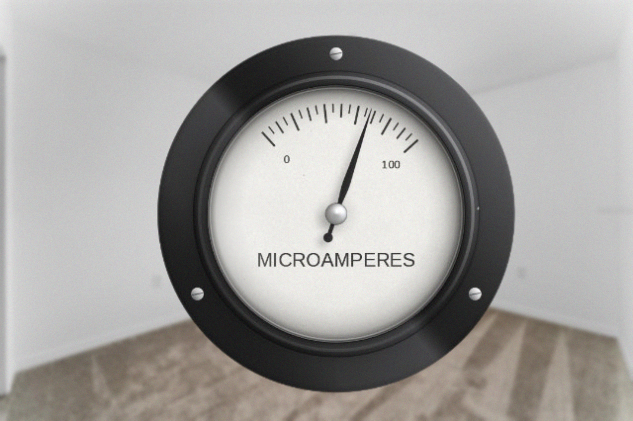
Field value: 67.5 µA
